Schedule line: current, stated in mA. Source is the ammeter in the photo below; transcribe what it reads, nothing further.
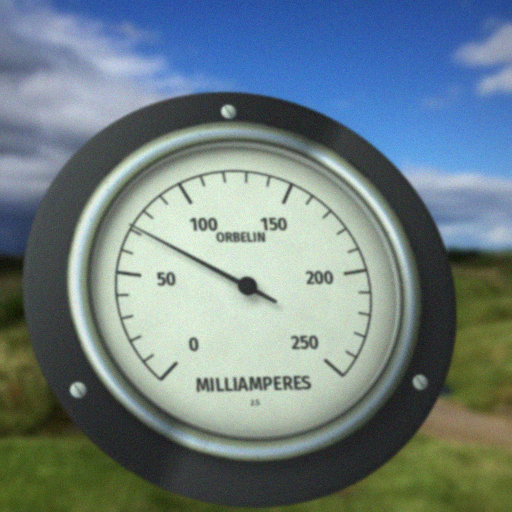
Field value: 70 mA
